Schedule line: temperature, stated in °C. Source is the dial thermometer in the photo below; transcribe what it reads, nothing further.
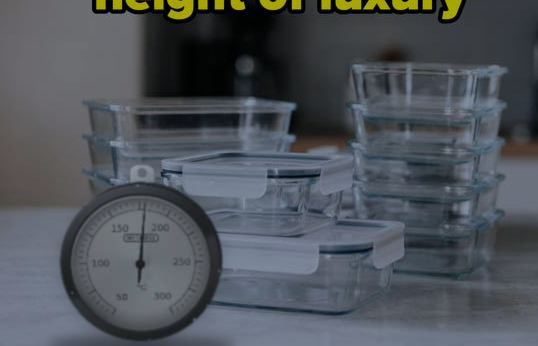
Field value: 180 °C
